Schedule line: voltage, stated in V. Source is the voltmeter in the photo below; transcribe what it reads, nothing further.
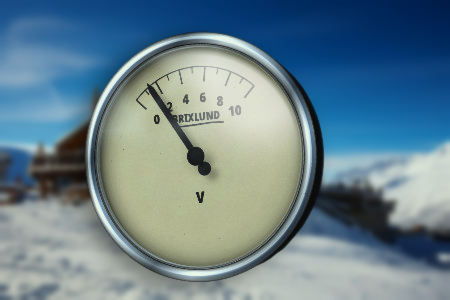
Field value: 1.5 V
